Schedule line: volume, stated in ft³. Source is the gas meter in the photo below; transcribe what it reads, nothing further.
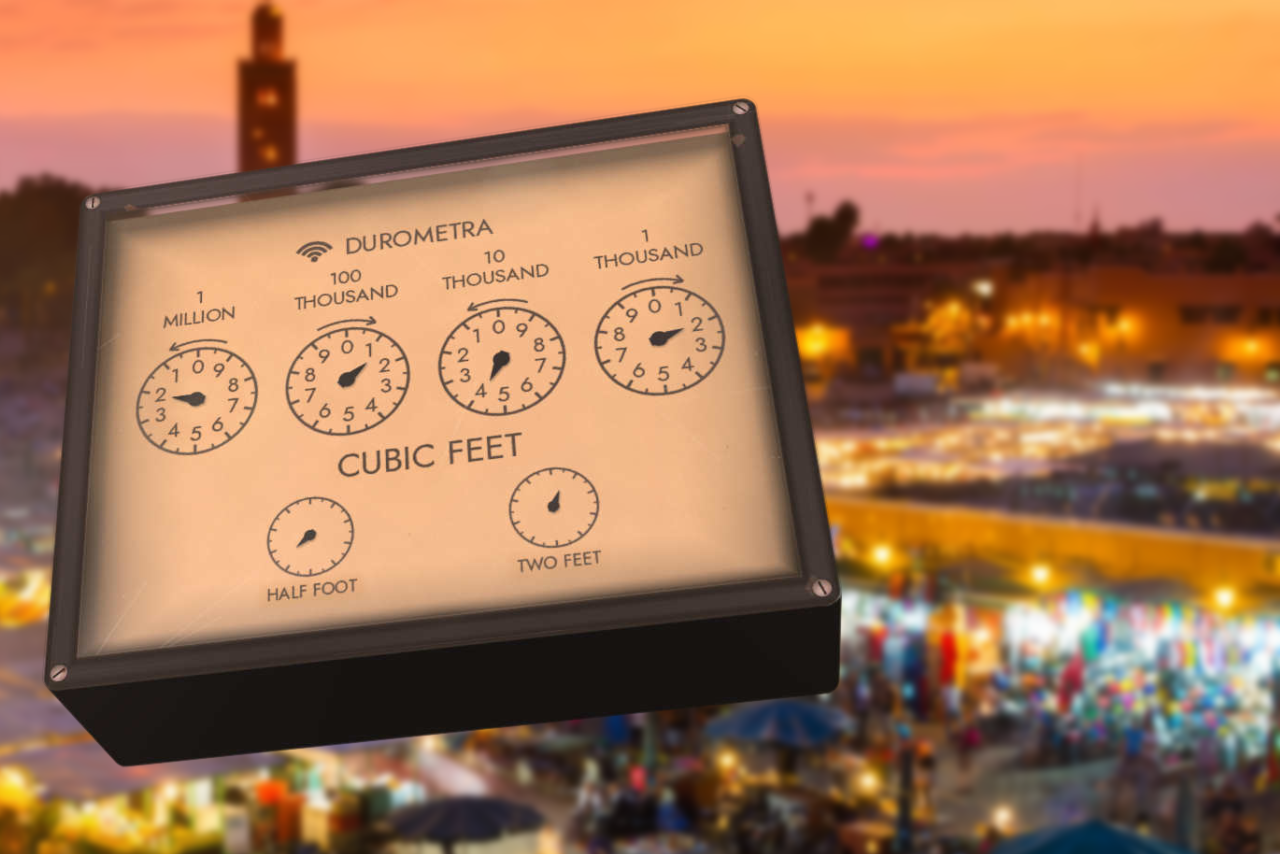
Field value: 214200 ft³
